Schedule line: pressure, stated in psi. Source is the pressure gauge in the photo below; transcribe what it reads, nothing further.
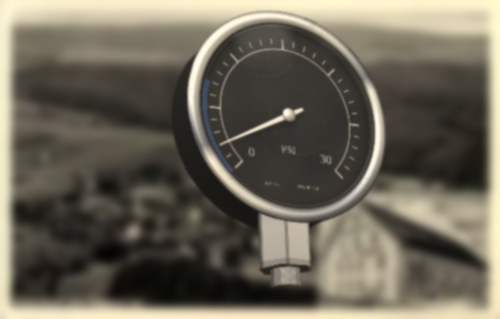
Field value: 2 psi
